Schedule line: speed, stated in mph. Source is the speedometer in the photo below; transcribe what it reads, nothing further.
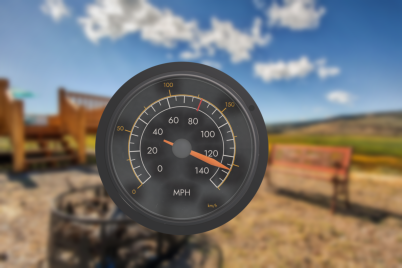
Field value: 127.5 mph
